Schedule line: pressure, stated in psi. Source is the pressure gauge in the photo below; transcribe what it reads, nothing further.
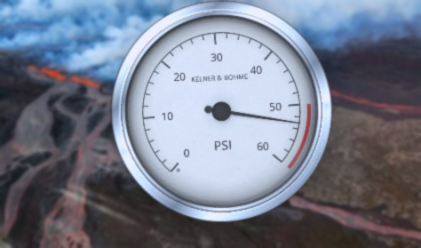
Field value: 53 psi
